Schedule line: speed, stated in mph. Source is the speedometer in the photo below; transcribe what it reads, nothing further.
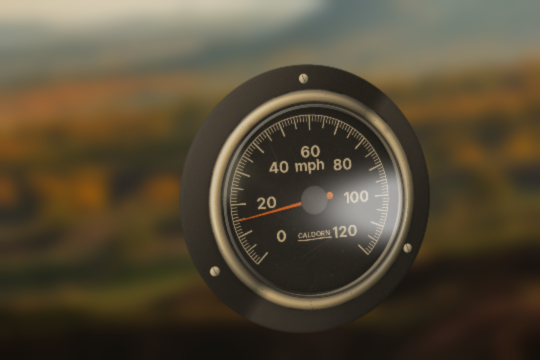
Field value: 15 mph
